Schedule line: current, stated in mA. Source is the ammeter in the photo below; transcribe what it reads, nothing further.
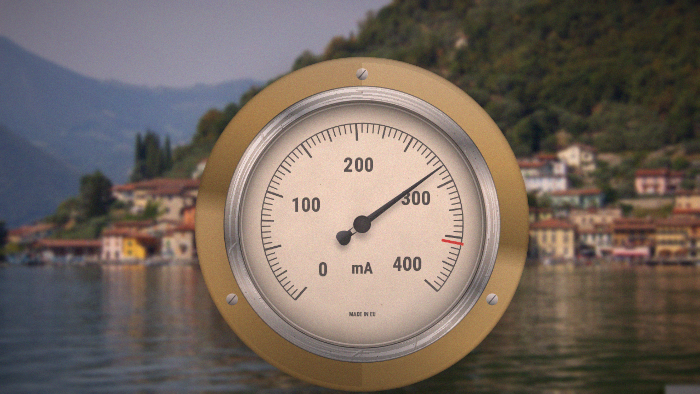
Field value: 285 mA
